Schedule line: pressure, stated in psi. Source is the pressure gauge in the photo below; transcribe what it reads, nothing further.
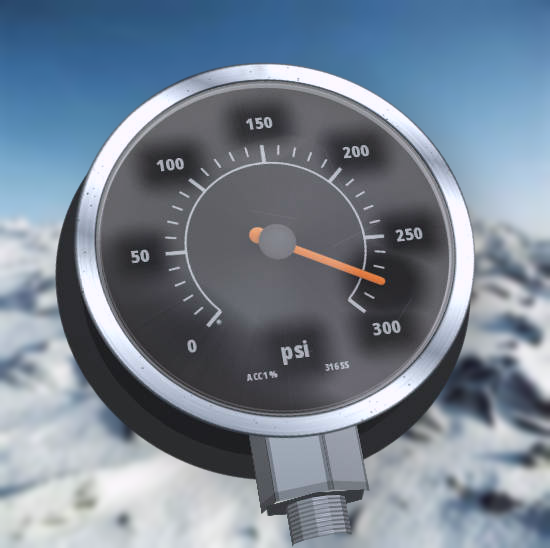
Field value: 280 psi
